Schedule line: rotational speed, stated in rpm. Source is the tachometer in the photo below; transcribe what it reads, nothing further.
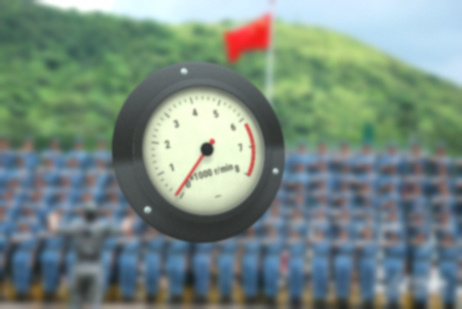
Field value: 200 rpm
